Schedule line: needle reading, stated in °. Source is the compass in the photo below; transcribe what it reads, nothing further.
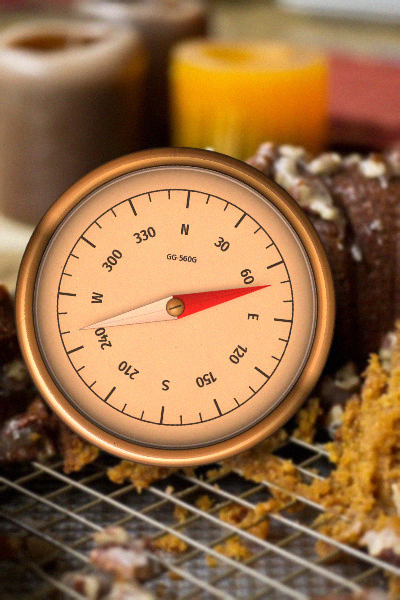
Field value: 70 °
